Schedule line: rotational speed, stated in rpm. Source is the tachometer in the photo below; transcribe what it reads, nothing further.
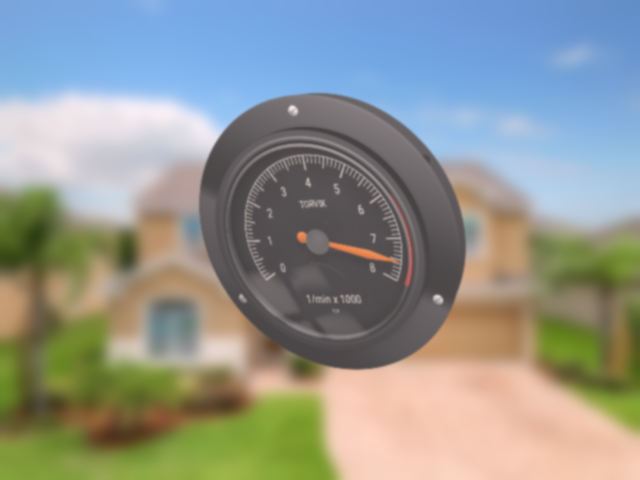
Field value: 7500 rpm
